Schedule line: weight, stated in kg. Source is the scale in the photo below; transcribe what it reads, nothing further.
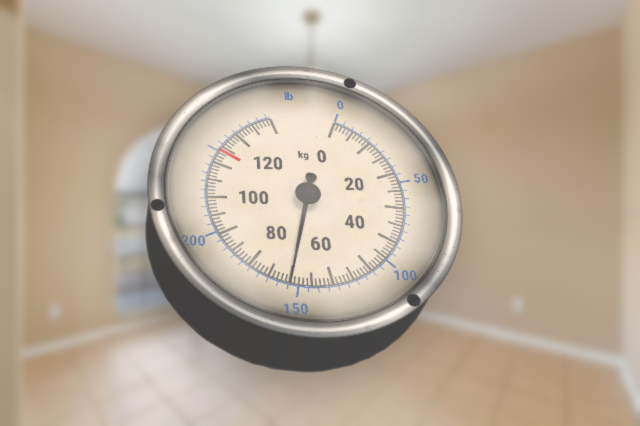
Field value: 70 kg
